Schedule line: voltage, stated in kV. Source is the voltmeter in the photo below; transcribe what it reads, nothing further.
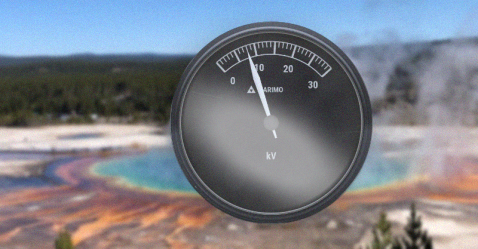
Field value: 8 kV
